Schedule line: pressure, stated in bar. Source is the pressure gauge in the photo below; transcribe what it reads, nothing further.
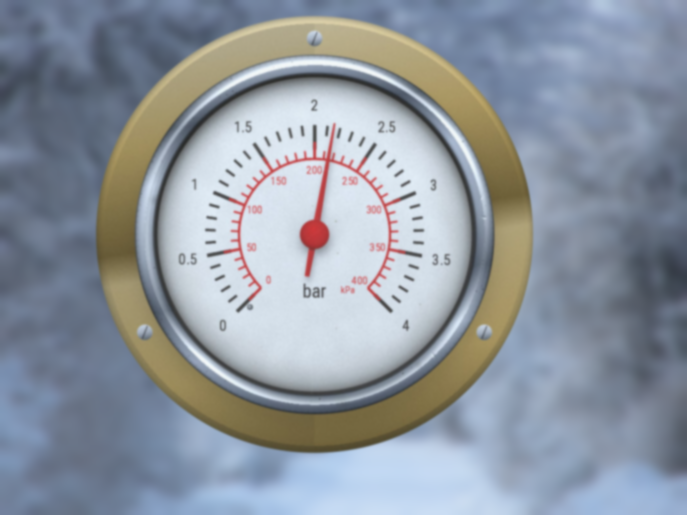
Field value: 2.15 bar
